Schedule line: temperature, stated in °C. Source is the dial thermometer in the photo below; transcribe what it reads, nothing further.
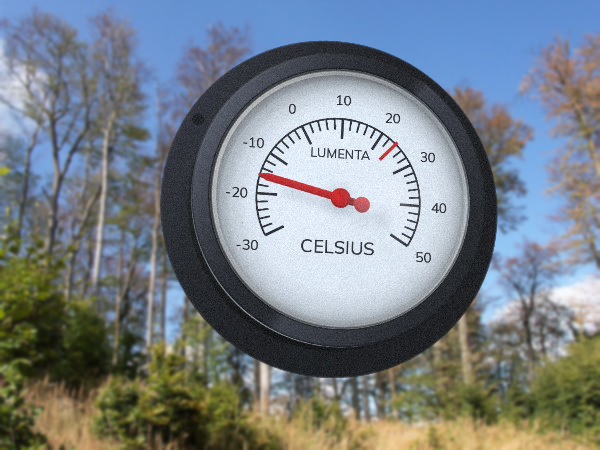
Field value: -16 °C
